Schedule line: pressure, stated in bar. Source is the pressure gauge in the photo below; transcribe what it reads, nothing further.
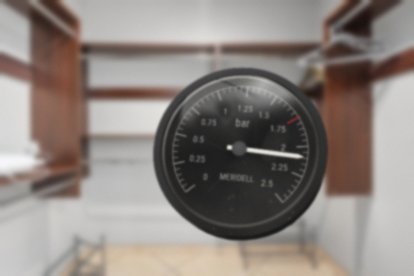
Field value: 2.1 bar
